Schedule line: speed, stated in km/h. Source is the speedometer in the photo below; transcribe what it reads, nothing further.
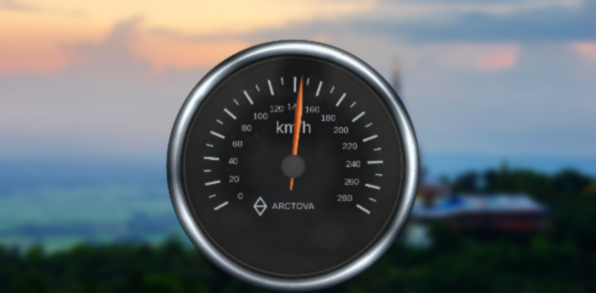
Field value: 145 km/h
